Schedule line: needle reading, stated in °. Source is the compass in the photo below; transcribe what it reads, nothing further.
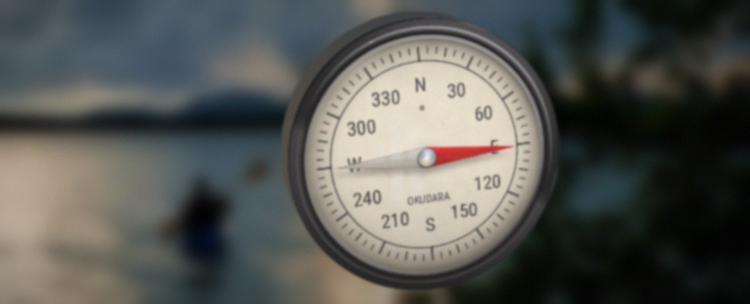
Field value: 90 °
